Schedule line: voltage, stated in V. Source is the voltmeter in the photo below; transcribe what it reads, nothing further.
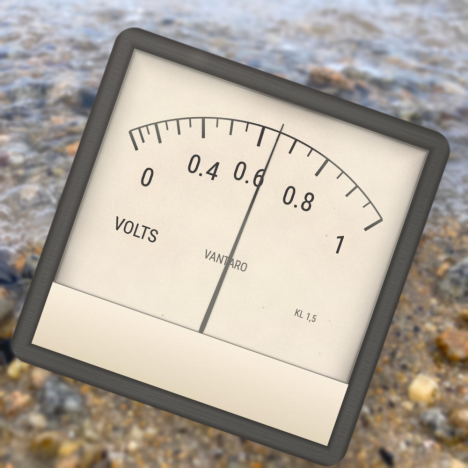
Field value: 0.65 V
